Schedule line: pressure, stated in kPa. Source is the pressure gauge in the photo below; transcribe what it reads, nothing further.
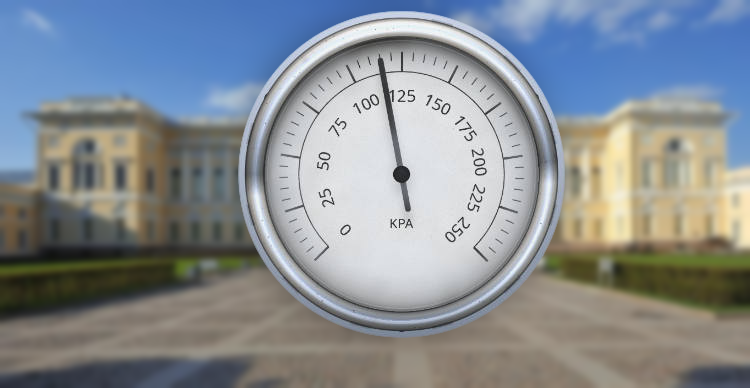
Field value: 115 kPa
